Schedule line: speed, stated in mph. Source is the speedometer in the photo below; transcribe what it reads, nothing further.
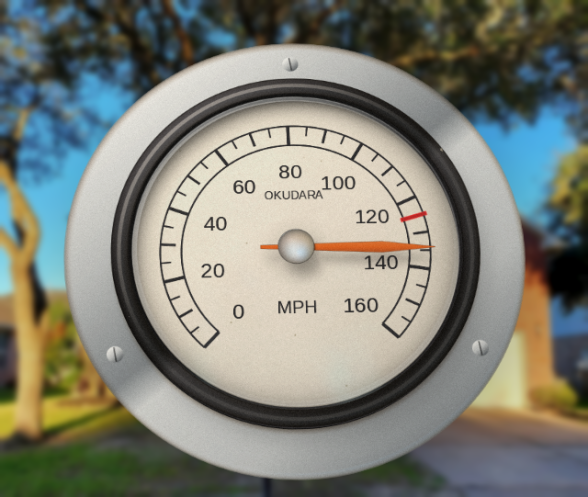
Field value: 135 mph
